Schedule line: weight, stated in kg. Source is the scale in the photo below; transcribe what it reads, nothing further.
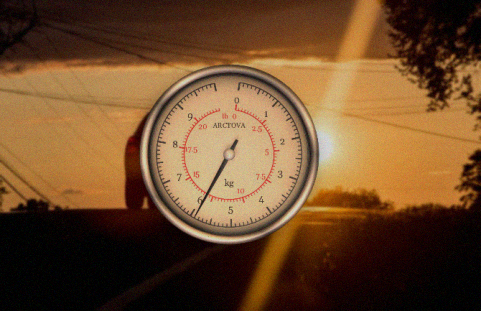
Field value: 5.9 kg
